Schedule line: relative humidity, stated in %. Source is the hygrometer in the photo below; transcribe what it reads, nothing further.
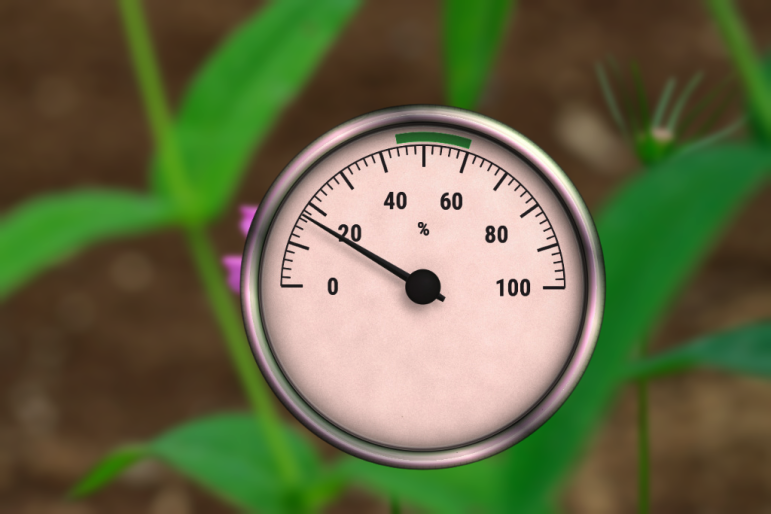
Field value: 17 %
